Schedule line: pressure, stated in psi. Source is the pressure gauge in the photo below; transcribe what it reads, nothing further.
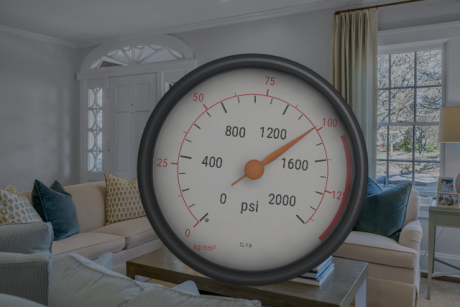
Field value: 1400 psi
